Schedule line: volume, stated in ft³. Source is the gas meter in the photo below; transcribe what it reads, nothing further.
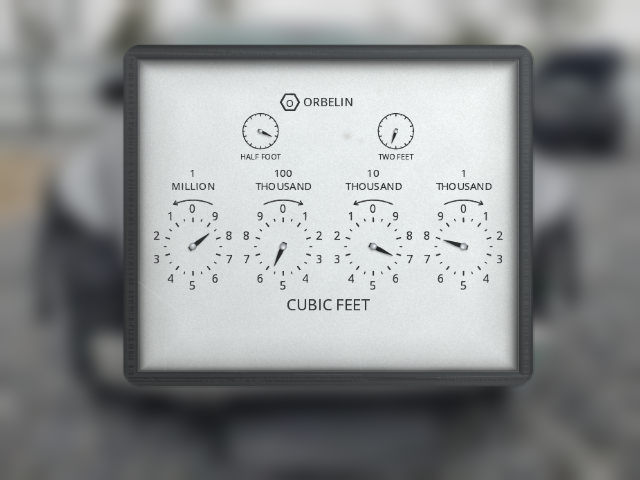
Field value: 856800 ft³
